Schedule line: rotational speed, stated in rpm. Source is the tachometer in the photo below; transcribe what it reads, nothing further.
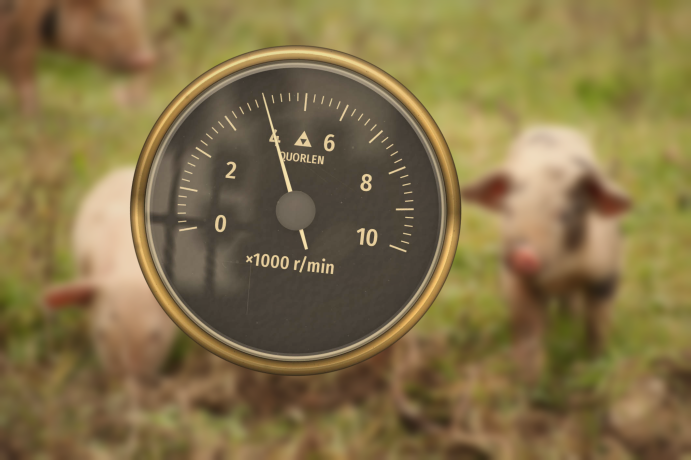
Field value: 4000 rpm
